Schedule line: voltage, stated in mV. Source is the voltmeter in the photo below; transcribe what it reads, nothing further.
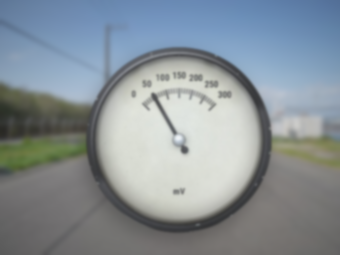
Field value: 50 mV
